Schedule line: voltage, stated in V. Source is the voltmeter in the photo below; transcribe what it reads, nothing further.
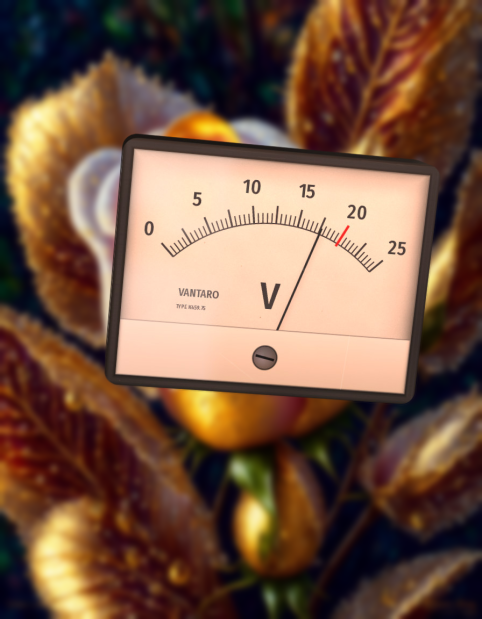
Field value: 17.5 V
